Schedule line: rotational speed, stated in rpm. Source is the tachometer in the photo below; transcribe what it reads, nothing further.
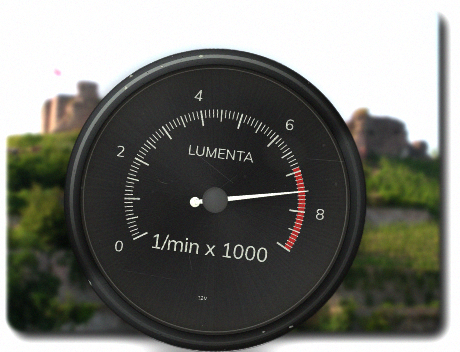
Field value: 7500 rpm
